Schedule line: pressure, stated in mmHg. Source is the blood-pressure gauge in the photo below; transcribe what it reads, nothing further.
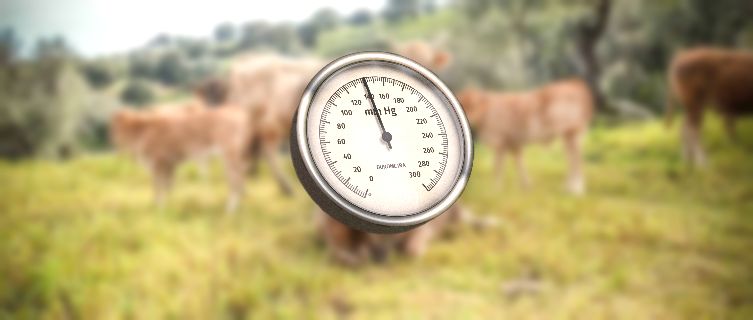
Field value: 140 mmHg
